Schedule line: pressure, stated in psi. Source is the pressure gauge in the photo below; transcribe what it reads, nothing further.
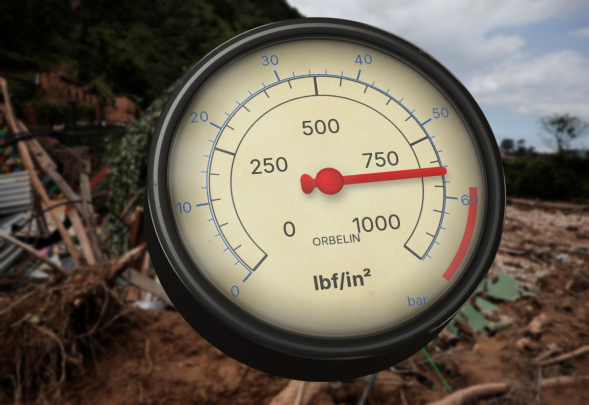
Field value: 825 psi
